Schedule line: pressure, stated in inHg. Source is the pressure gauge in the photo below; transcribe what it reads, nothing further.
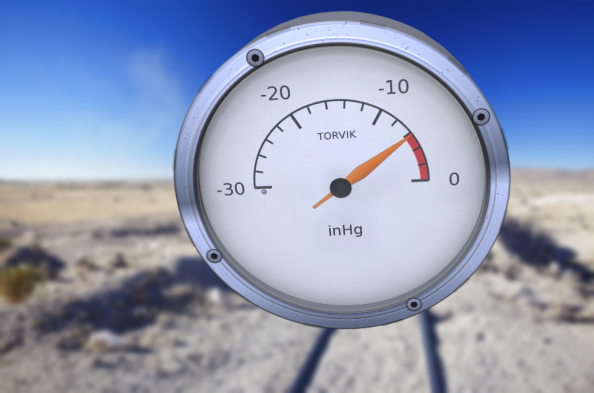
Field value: -6 inHg
